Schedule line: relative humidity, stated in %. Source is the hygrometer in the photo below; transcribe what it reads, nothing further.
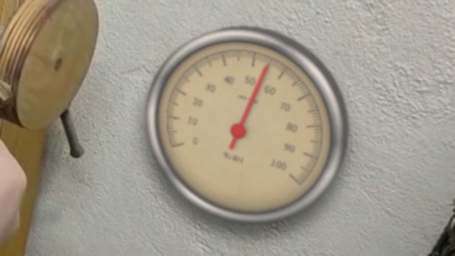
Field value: 55 %
